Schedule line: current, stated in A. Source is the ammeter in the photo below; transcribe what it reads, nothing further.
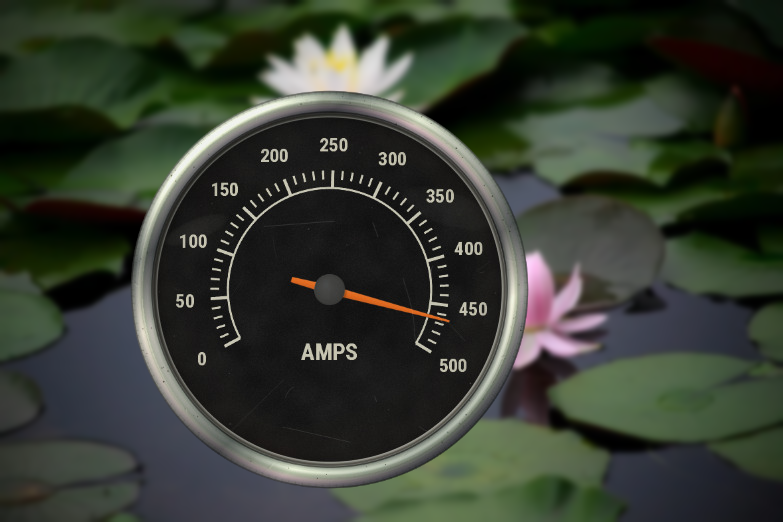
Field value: 465 A
